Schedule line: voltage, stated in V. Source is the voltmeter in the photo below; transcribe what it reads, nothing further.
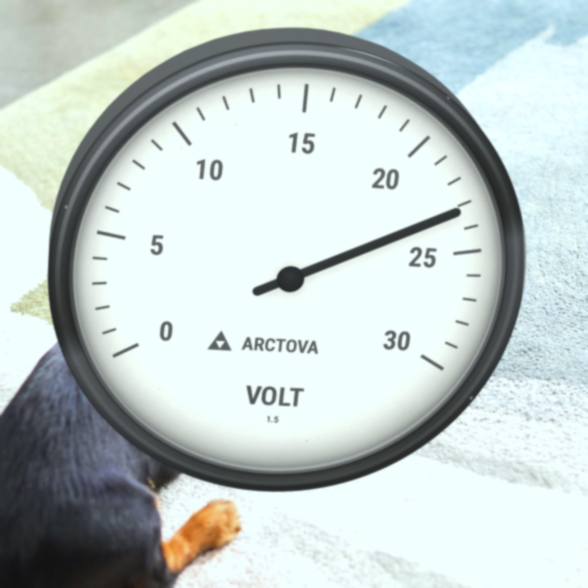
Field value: 23 V
